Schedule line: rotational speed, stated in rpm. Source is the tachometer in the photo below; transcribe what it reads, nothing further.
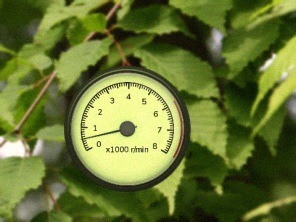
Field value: 500 rpm
